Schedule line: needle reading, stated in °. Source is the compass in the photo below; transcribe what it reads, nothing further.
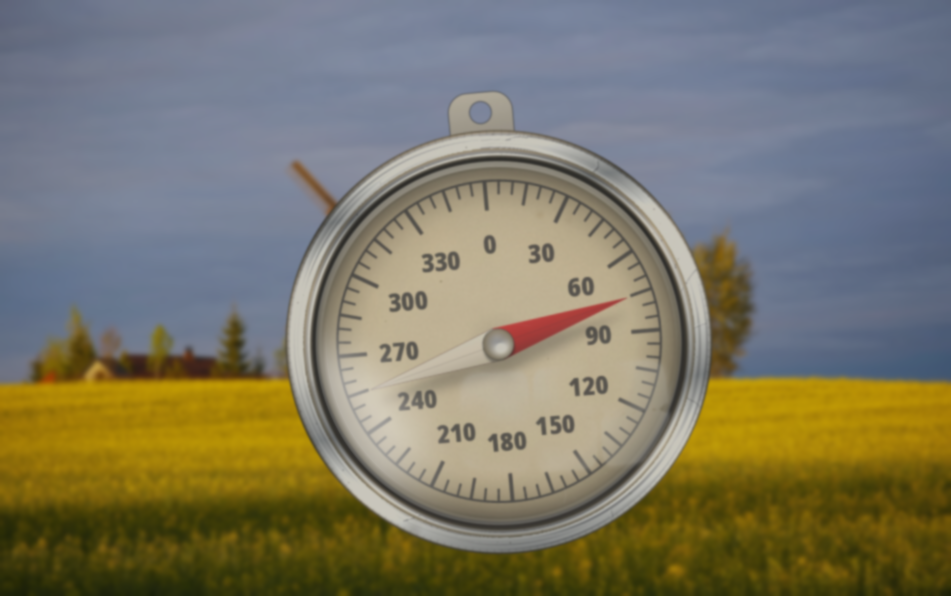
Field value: 75 °
